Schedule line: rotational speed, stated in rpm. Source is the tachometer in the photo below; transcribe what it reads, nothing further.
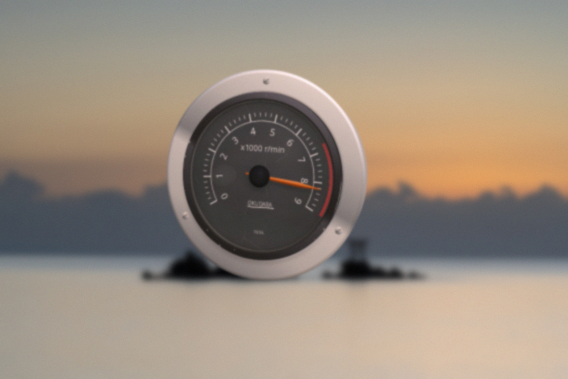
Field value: 8200 rpm
